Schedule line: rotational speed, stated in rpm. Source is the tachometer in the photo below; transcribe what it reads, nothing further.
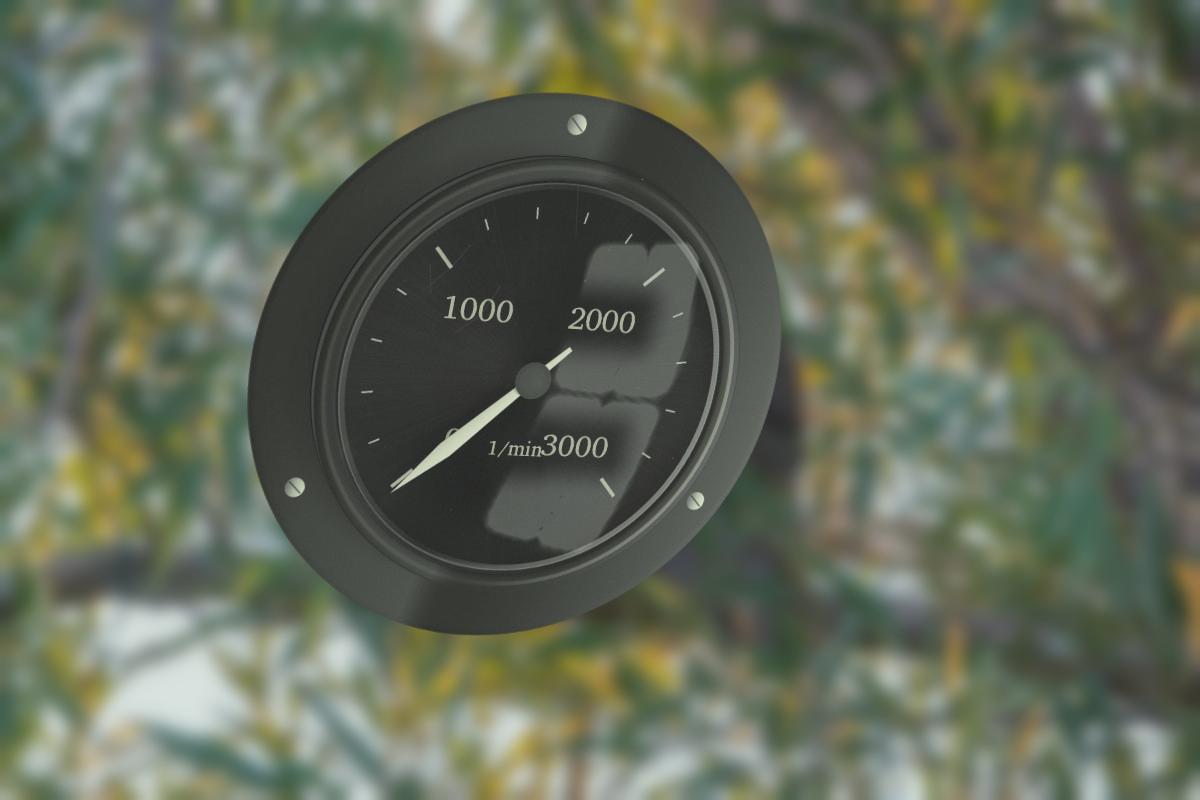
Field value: 0 rpm
